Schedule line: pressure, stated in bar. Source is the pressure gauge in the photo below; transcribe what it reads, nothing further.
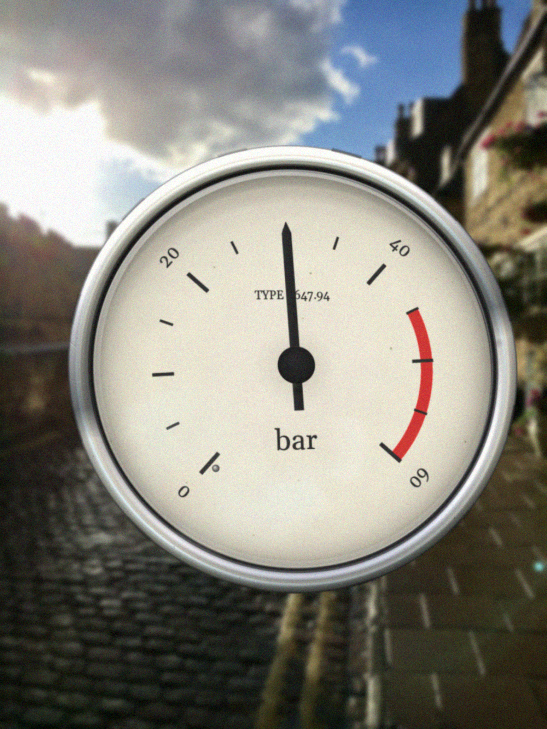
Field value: 30 bar
